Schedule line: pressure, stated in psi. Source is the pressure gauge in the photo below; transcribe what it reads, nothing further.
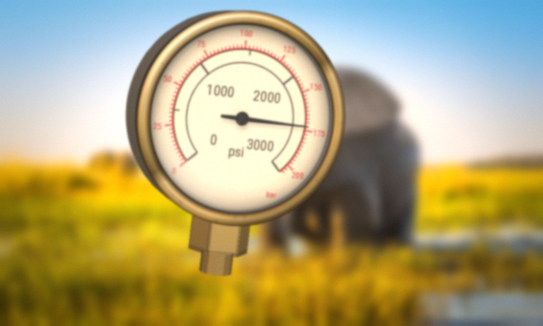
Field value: 2500 psi
